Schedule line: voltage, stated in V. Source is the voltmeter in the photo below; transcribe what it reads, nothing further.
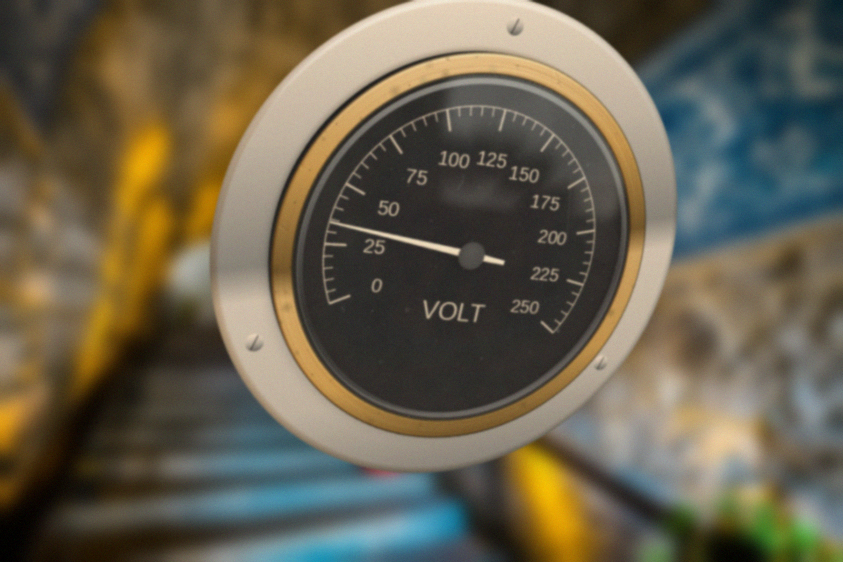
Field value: 35 V
